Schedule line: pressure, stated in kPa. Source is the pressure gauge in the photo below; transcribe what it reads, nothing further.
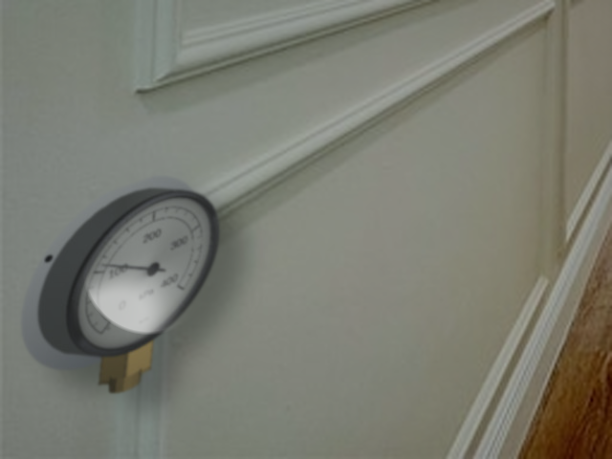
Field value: 110 kPa
